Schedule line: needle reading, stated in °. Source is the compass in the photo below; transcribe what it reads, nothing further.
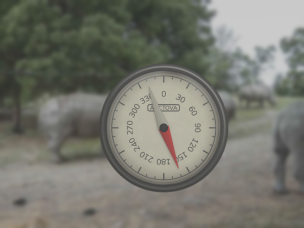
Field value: 160 °
